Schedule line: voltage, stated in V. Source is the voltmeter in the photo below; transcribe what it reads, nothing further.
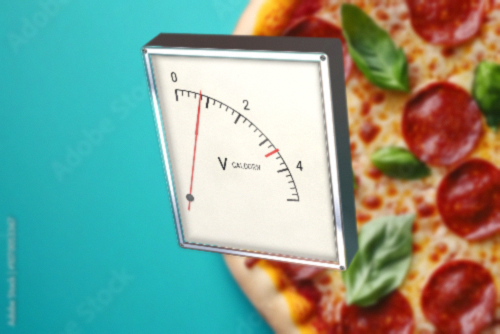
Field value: 0.8 V
